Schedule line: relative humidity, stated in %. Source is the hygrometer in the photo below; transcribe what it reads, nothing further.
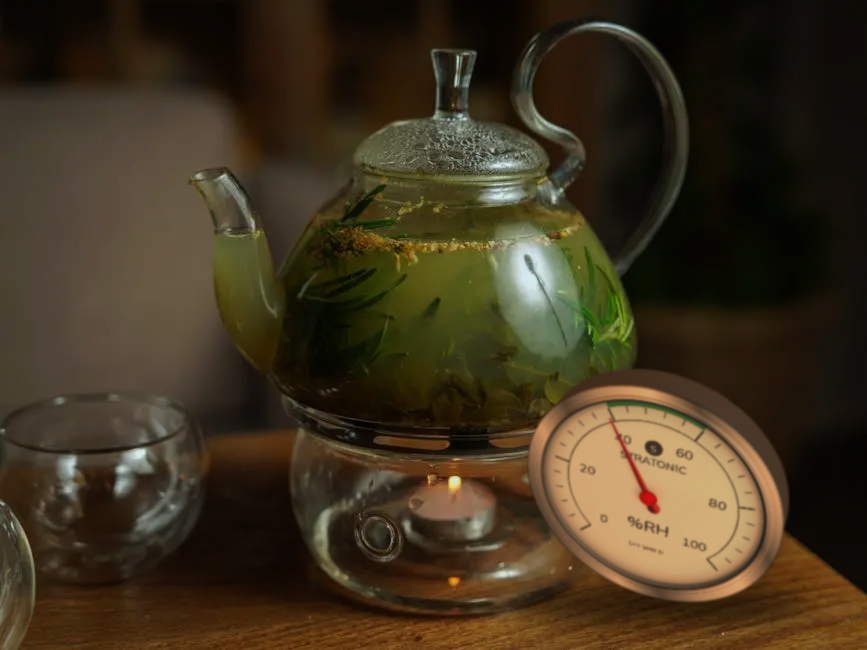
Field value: 40 %
